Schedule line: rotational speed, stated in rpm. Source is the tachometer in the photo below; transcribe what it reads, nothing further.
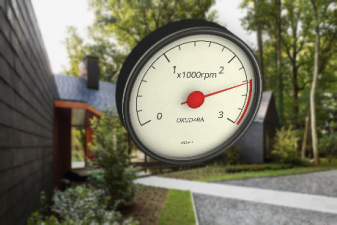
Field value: 2400 rpm
